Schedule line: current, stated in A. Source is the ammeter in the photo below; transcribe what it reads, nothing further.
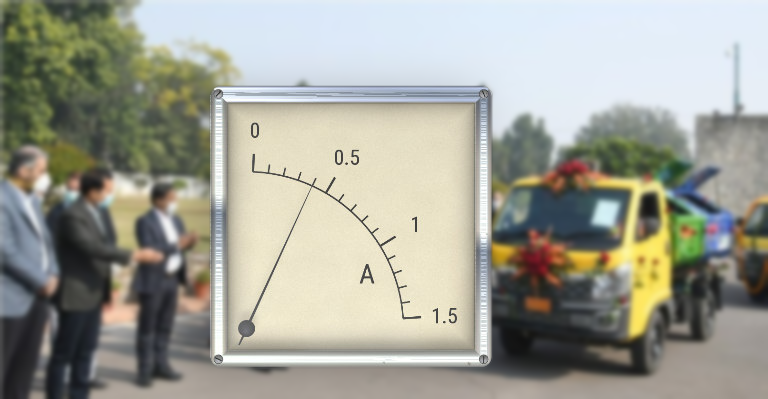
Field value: 0.4 A
